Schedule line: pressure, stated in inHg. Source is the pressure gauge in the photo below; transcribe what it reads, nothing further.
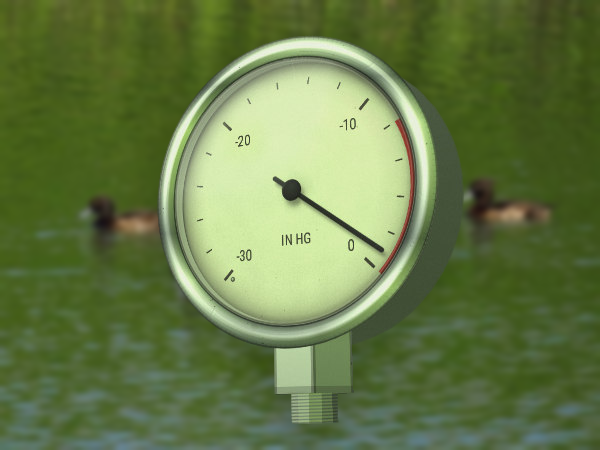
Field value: -1 inHg
